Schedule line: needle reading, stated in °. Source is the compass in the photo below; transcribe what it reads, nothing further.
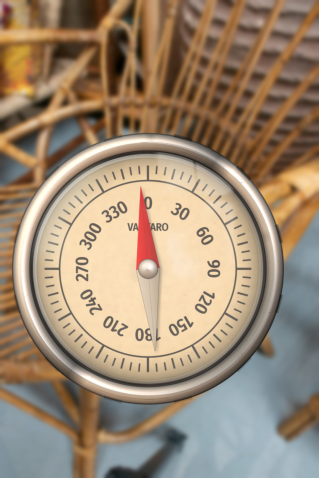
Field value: 355 °
